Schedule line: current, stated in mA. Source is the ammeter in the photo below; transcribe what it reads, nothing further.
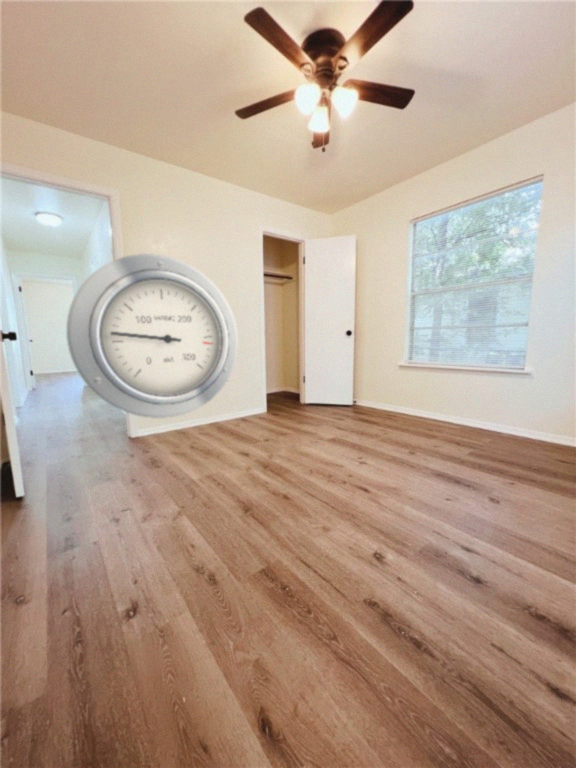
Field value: 60 mA
